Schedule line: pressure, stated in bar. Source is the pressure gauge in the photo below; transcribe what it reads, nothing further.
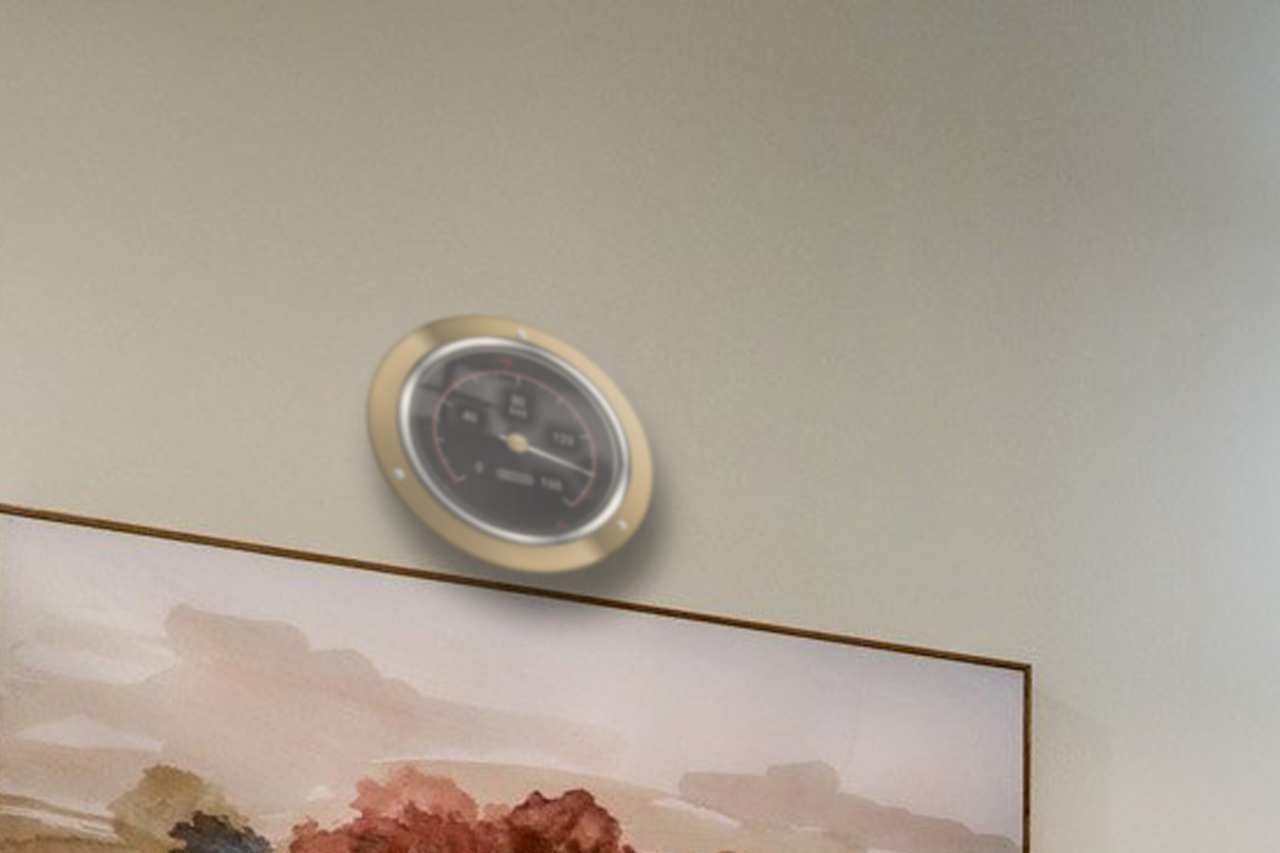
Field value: 140 bar
